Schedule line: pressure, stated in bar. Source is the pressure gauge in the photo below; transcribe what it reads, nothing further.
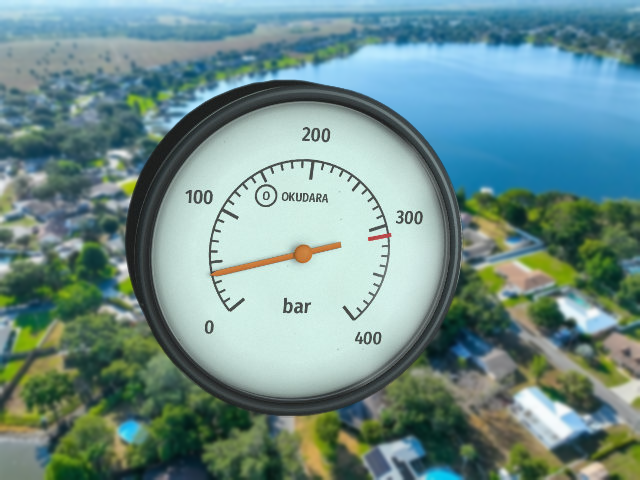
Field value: 40 bar
